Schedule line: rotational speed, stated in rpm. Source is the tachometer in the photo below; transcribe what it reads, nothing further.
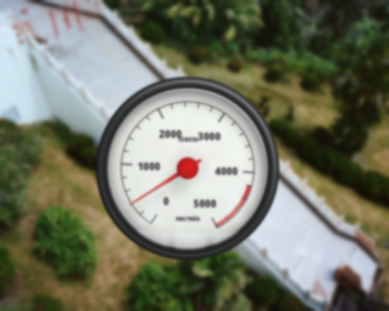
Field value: 400 rpm
